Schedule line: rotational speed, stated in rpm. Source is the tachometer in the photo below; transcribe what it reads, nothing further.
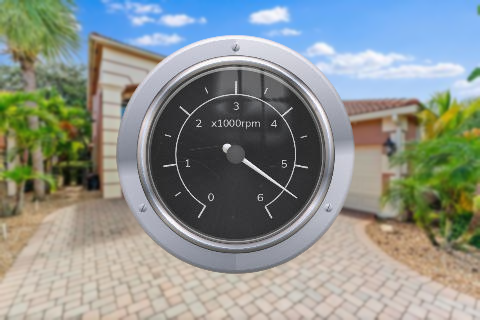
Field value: 5500 rpm
